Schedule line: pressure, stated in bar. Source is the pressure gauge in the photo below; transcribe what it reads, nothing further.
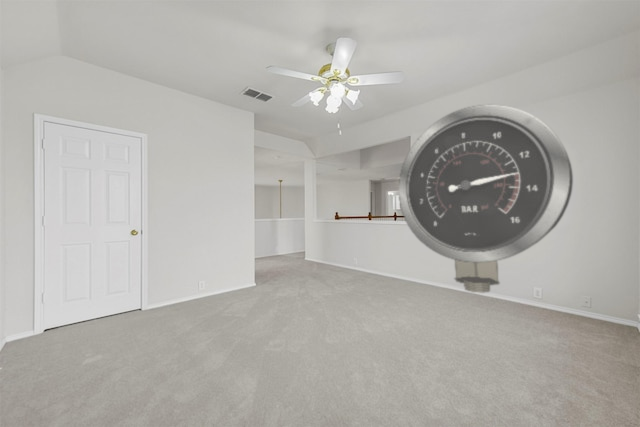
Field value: 13 bar
